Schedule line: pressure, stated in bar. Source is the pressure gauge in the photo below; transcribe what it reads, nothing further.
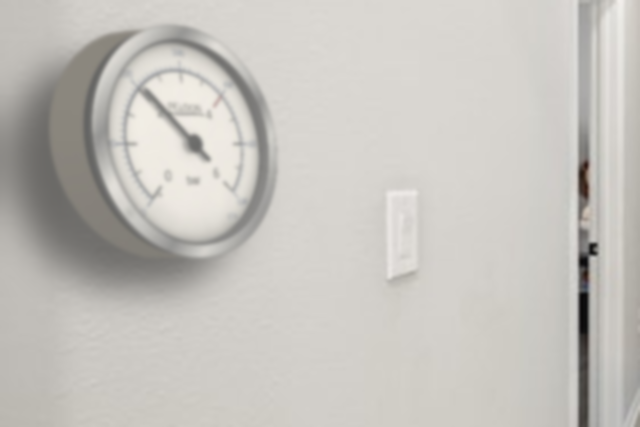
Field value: 2 bar
